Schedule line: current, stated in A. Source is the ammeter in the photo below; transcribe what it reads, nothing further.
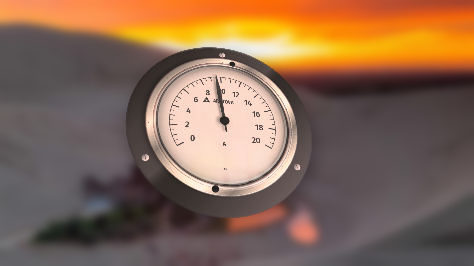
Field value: 9.5 A
